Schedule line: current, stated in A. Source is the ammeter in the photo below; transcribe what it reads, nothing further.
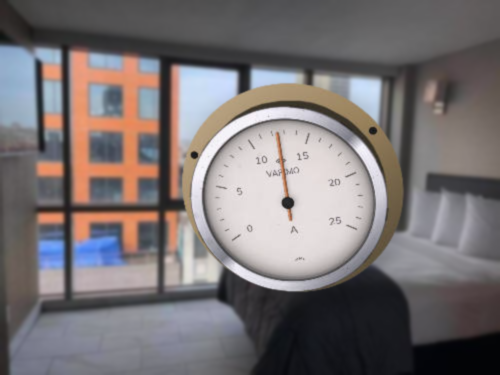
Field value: 12.5 A
